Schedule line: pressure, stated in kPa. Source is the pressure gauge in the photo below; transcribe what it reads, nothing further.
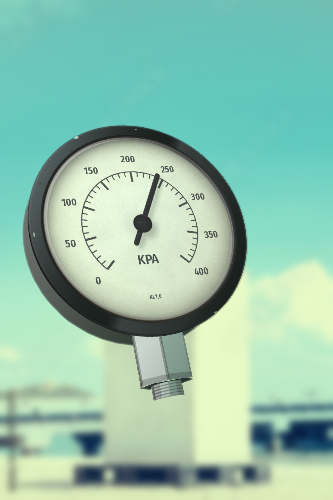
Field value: 240 kPa
